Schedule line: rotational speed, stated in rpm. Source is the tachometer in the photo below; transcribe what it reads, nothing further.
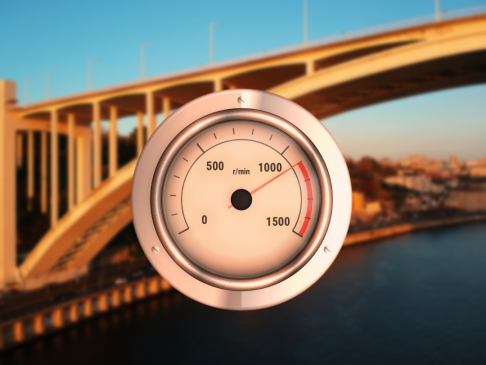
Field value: 1100 rpm
